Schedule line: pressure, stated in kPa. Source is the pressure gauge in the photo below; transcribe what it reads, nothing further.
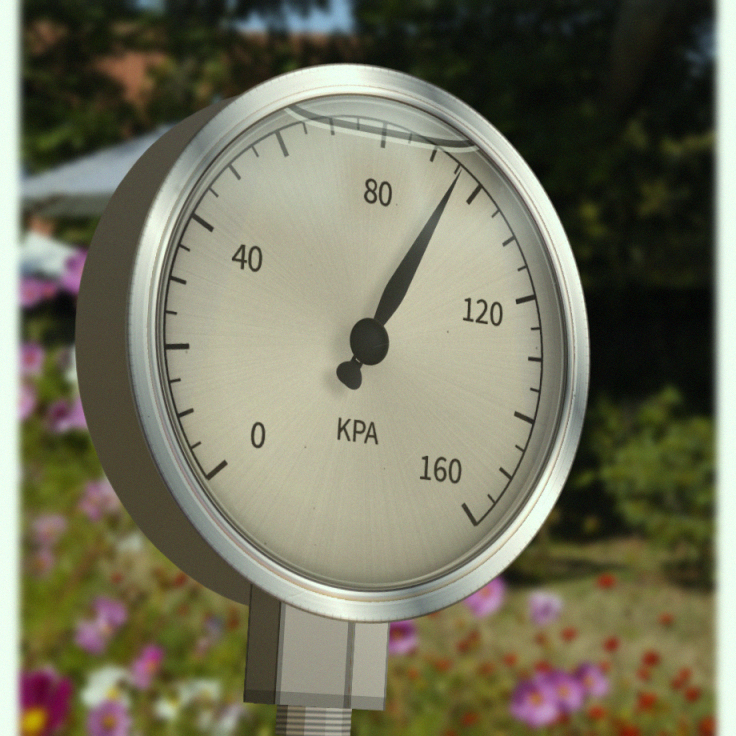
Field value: 95 kPa
